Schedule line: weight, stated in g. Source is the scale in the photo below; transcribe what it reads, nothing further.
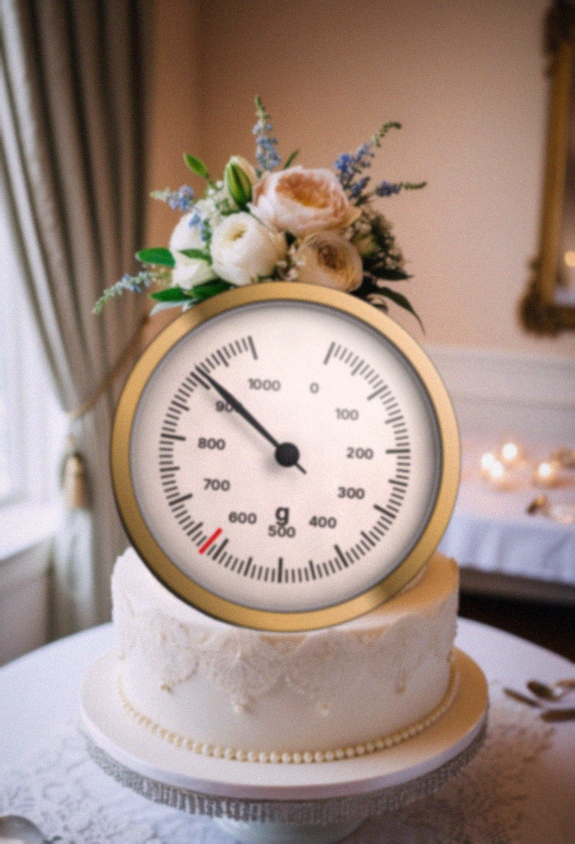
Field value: 910 g
